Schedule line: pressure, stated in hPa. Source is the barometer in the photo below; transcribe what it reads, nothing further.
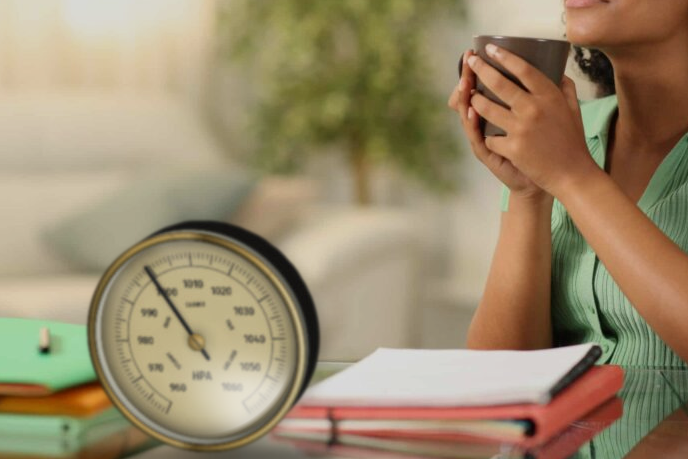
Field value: 1000 hPa
